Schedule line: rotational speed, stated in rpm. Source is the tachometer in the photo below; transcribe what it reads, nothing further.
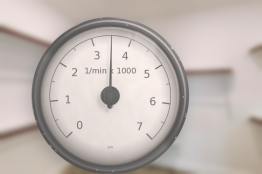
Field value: 3500 rpm
